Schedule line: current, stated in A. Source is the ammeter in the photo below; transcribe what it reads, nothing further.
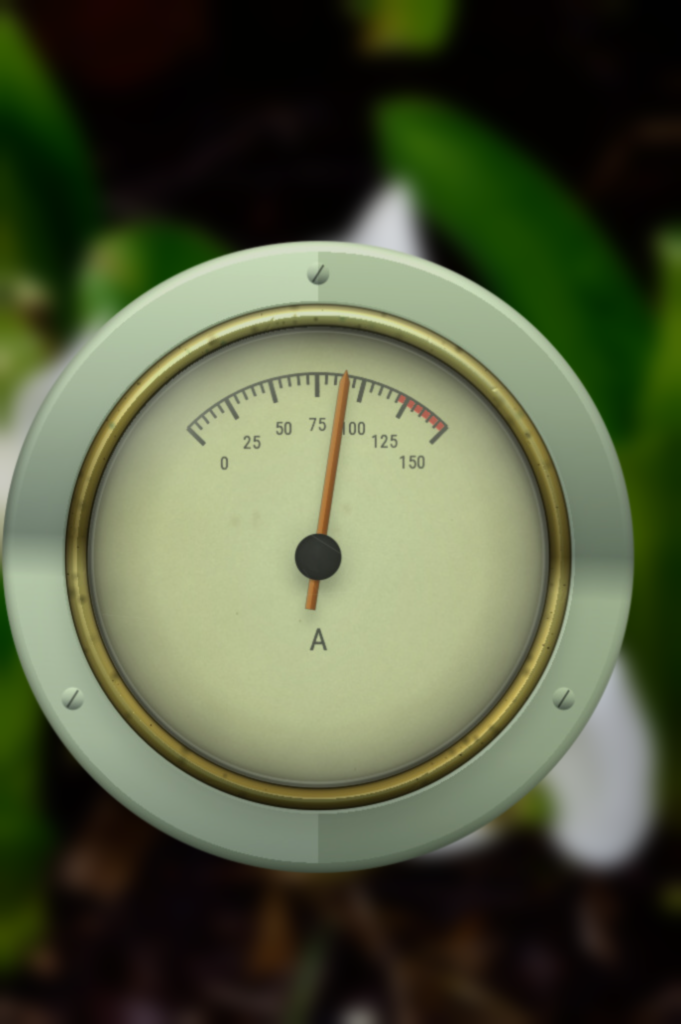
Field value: 90 A
